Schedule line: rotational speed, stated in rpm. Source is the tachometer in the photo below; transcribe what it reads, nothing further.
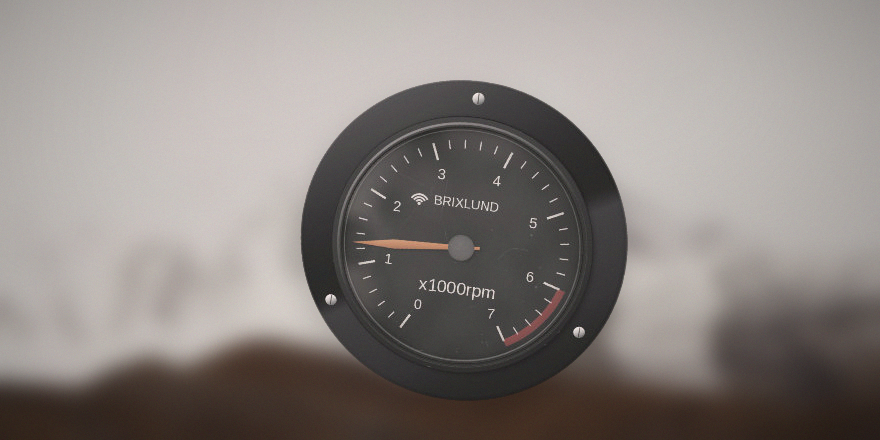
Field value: 1300 rpm
